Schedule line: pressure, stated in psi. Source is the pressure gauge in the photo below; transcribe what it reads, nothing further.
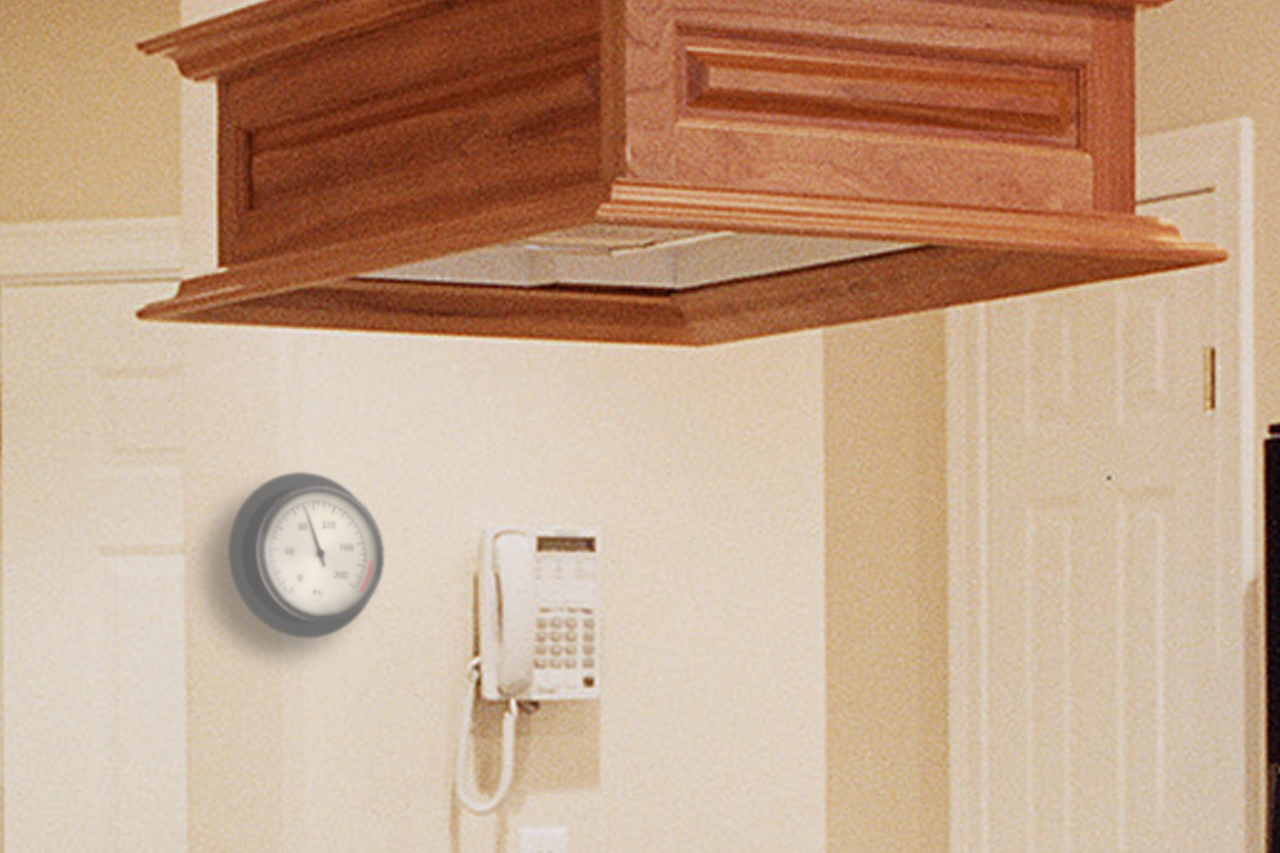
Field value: 90 psi
